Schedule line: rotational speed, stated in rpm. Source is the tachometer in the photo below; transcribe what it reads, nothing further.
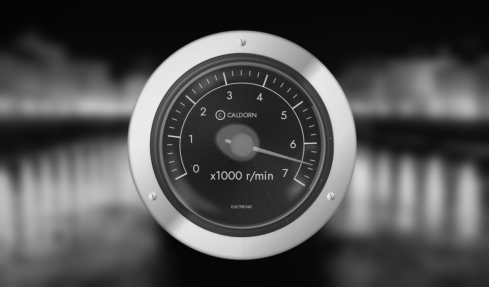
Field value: 6500 rpm
